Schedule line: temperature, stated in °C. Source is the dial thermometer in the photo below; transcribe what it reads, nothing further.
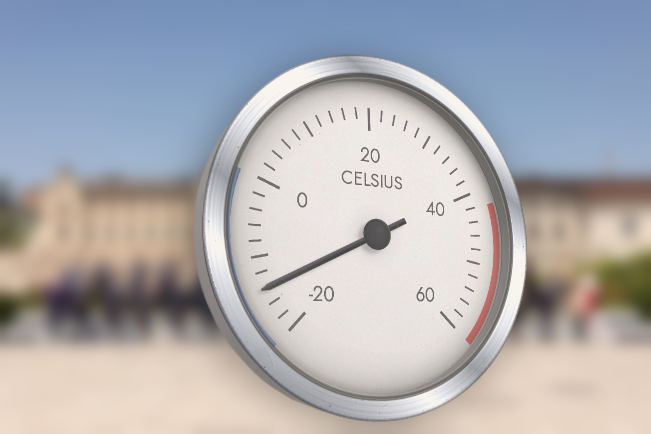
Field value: -14 °C
